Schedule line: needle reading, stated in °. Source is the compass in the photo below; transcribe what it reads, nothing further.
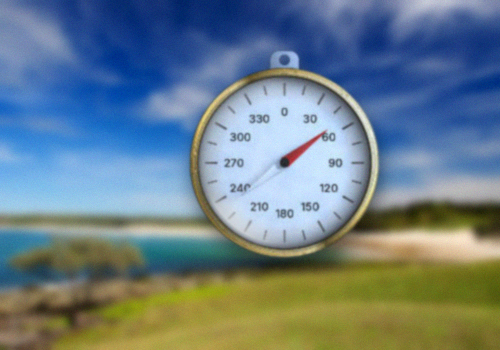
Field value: 52.5 °
